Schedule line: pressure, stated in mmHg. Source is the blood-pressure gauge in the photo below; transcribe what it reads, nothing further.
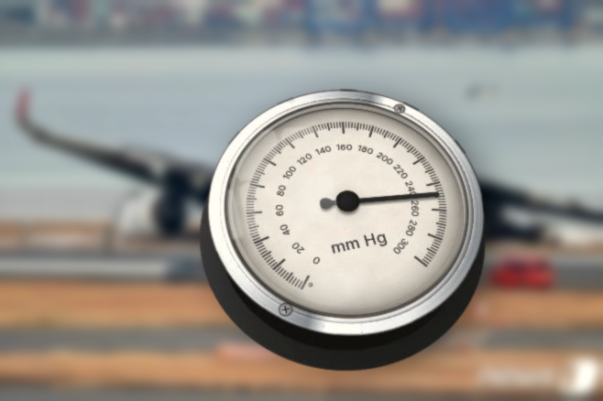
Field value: 250 mmHg
